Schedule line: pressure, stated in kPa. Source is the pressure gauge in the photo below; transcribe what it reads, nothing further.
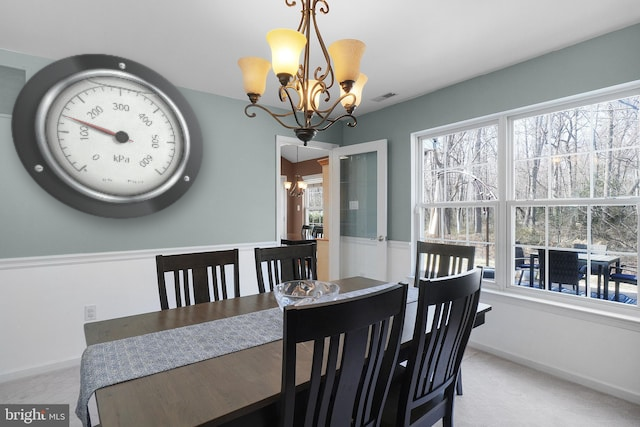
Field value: 140 kPa
